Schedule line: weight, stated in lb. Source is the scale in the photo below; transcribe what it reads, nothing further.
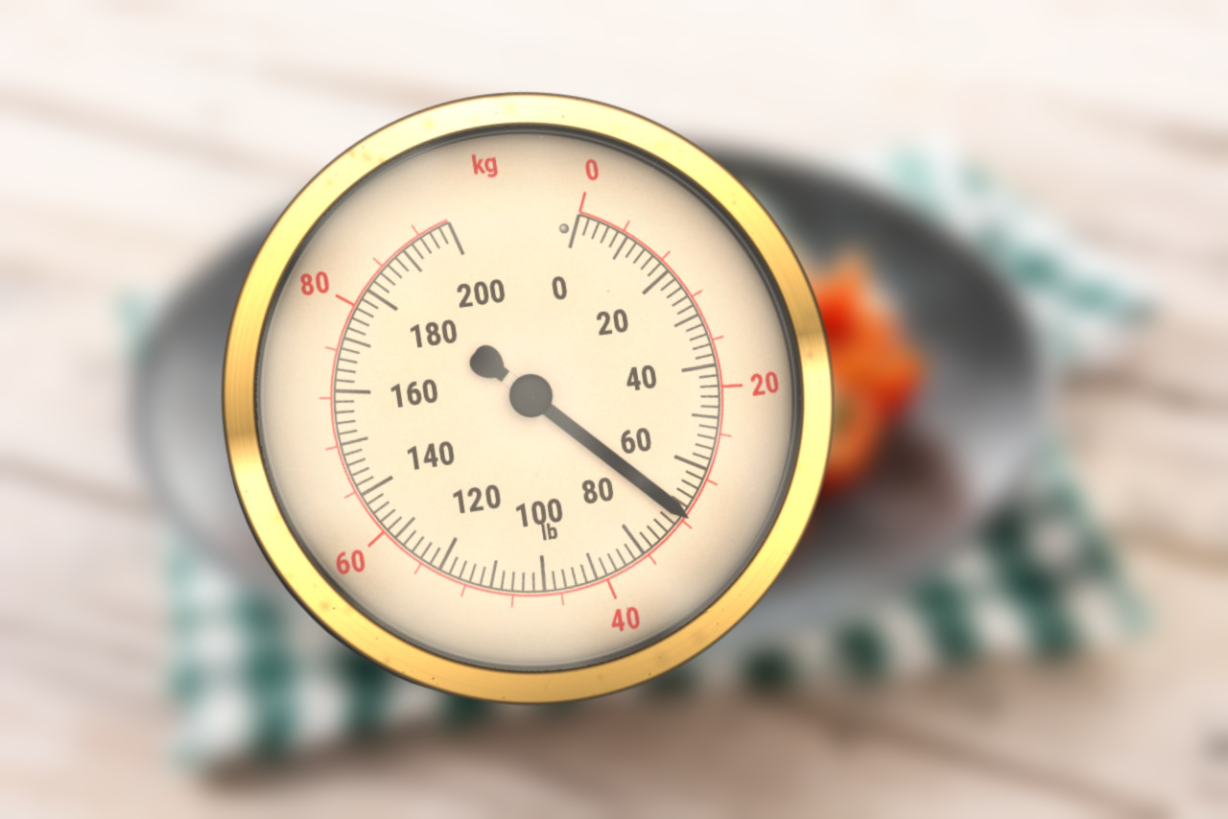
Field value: 70 lb
